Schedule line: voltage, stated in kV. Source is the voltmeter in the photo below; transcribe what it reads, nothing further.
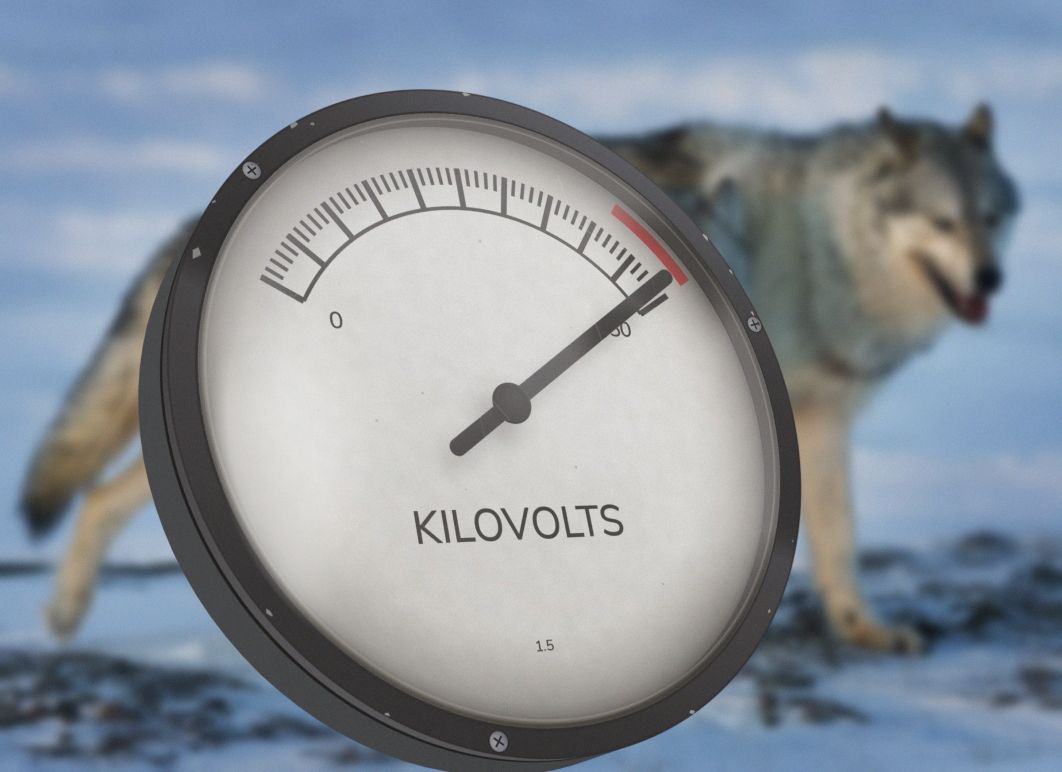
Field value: 48.5 kV
